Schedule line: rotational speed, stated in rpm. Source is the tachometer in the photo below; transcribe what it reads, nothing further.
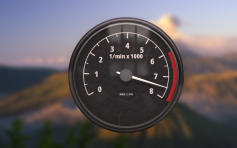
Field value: 7500 rpm
